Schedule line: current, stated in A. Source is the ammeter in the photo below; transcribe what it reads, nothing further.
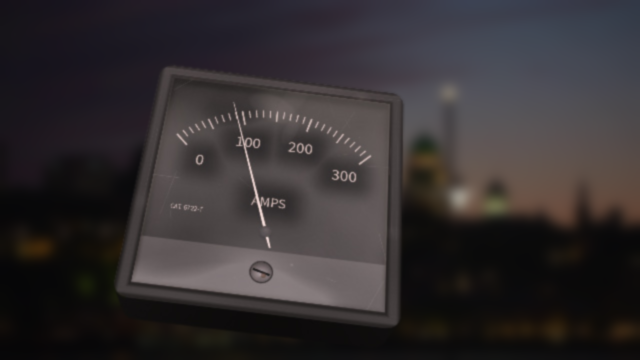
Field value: 90 A
